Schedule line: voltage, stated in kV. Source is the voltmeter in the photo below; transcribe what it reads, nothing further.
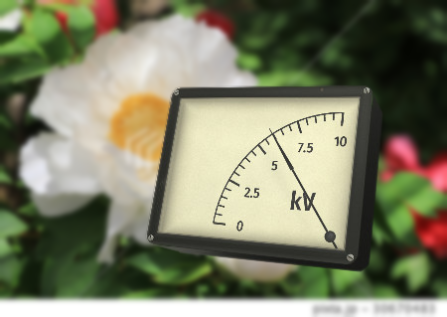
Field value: 6 kV
